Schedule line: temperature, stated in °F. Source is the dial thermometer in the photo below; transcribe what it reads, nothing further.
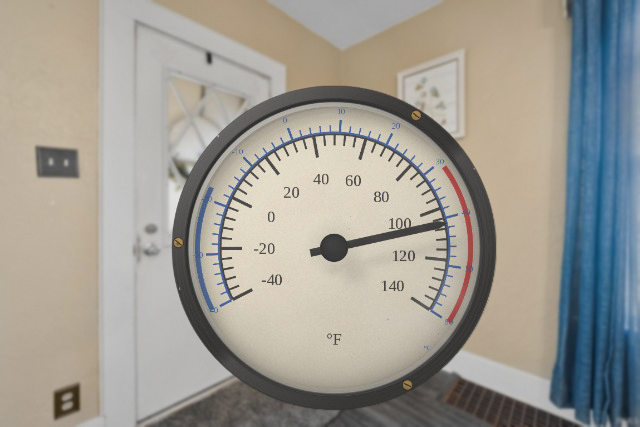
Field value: 106 °F
